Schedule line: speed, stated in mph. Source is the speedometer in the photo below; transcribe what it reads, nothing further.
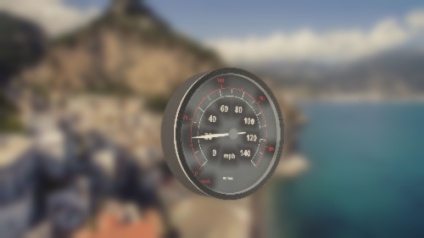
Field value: 20 mph
